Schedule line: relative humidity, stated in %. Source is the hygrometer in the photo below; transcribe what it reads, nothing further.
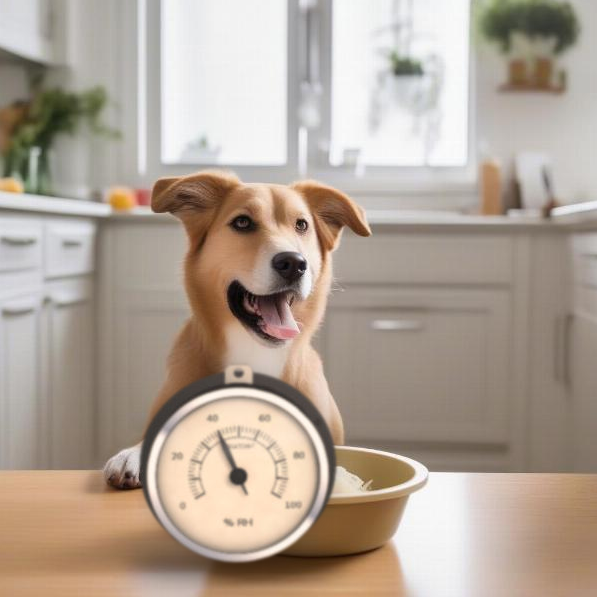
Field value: 40 %
